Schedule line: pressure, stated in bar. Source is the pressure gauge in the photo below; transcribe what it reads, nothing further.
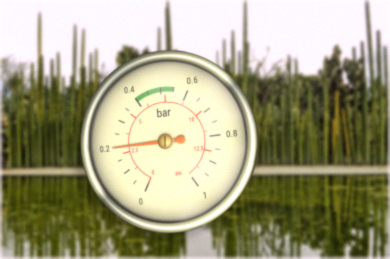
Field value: 0.2 bar
